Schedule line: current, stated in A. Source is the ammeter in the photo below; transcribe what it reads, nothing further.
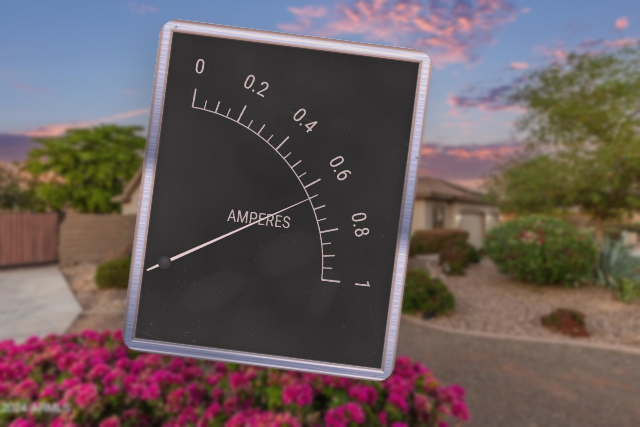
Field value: 0.65 A
